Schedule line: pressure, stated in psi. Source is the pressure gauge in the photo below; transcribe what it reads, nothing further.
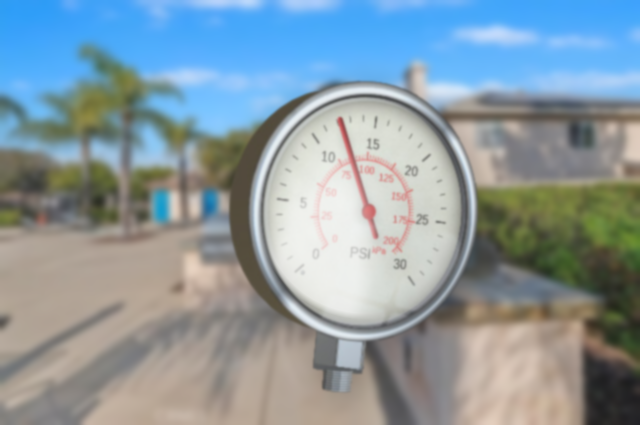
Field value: 12 psi
